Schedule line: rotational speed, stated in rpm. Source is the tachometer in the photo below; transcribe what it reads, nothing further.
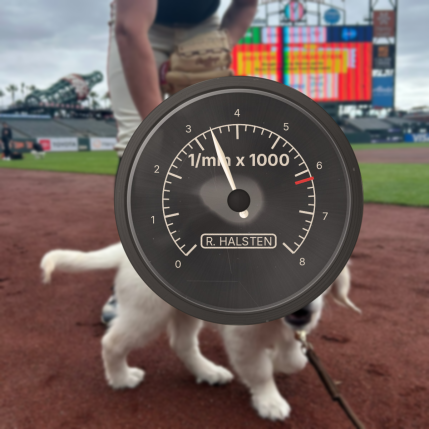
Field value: 3400 rpm
